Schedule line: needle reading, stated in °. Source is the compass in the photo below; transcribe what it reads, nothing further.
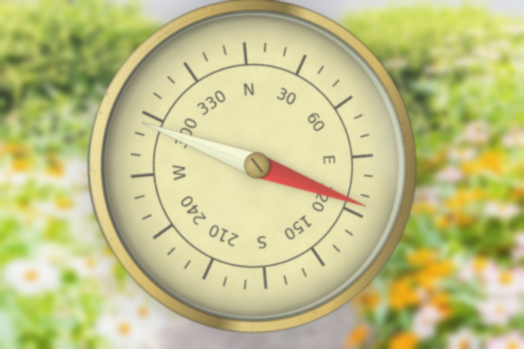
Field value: 115 °
